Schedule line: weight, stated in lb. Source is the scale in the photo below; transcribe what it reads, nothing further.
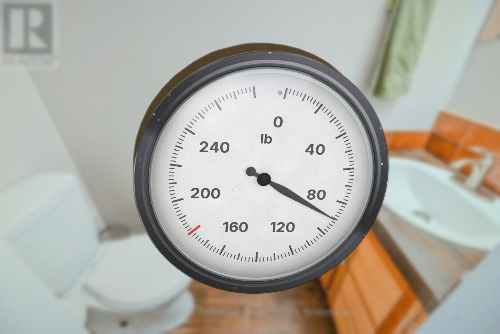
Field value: 90 lb
